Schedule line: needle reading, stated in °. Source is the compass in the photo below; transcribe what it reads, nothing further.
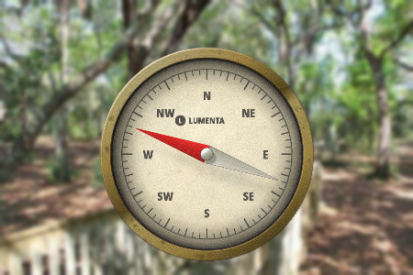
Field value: 290 °
